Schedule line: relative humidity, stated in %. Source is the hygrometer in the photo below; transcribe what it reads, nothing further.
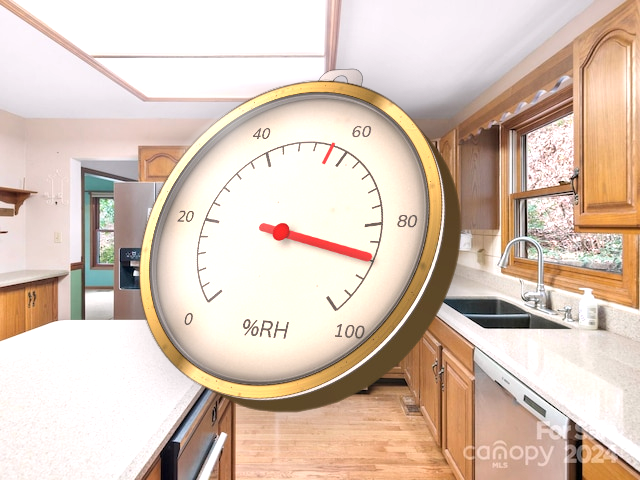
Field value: 88 %
